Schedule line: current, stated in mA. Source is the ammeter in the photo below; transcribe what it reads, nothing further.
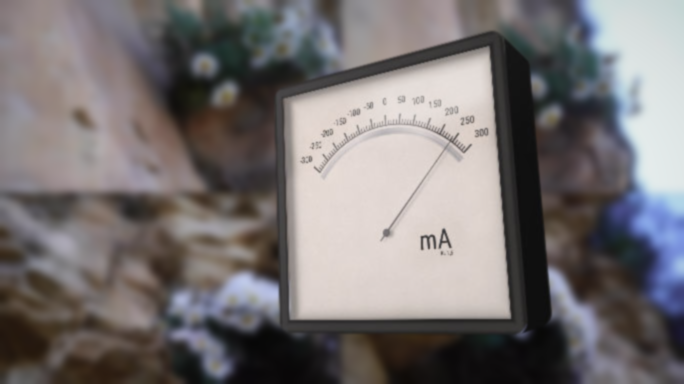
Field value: 250 mA
